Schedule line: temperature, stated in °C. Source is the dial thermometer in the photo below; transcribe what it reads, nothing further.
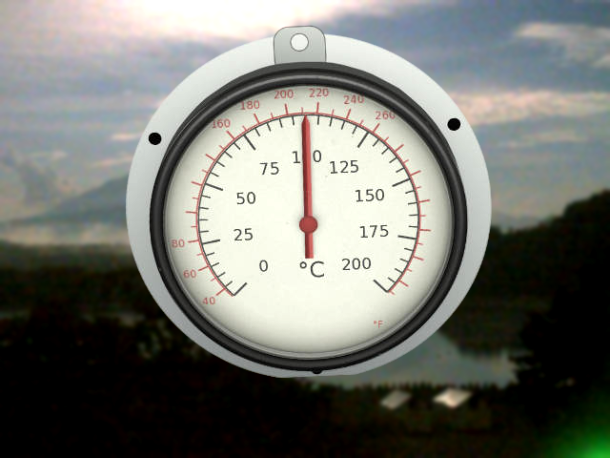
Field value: 100 °C
